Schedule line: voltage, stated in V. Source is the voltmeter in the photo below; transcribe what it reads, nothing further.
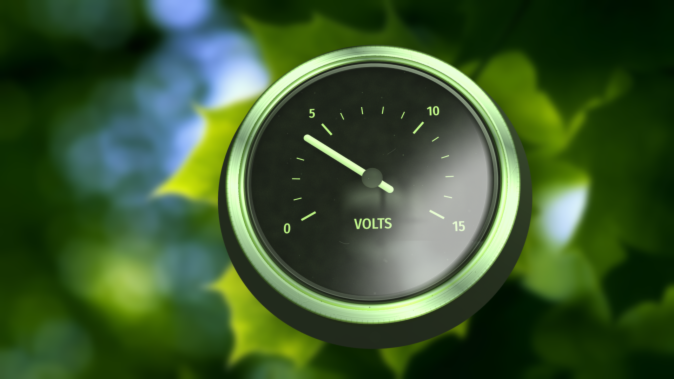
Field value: 4 V
